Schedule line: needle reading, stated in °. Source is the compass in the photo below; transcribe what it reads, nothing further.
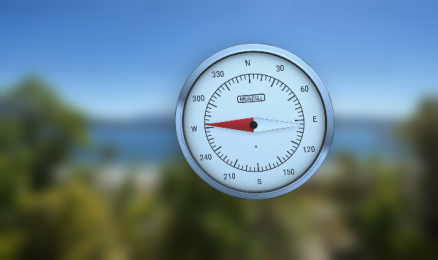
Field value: 275 °
